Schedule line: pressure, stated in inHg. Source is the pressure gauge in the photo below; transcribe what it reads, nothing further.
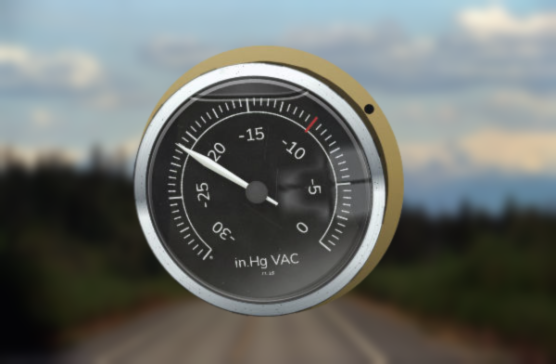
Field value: -21 inHg
